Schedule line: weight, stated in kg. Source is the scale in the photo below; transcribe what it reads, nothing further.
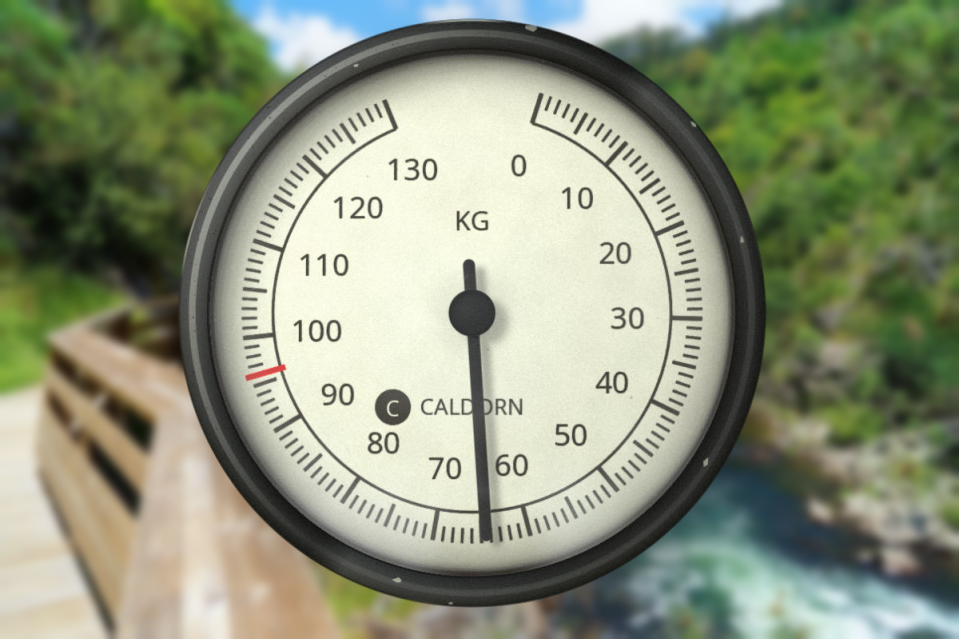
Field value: 64.5 kg
